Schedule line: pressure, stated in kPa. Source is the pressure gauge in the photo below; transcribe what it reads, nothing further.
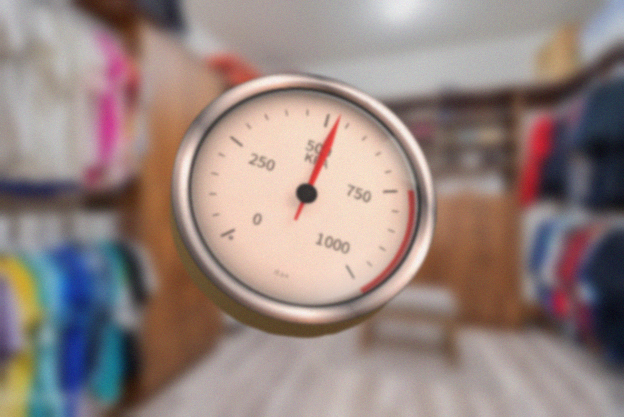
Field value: 525 kPa
